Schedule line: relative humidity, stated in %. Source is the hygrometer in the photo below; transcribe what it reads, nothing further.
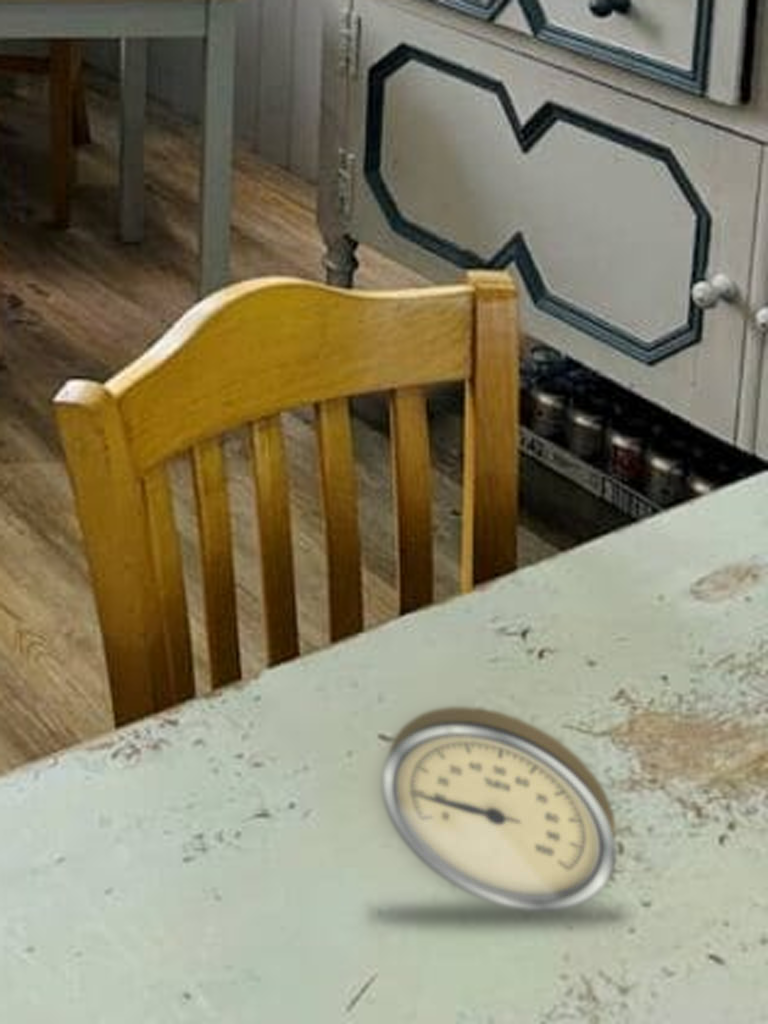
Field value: 10 %
